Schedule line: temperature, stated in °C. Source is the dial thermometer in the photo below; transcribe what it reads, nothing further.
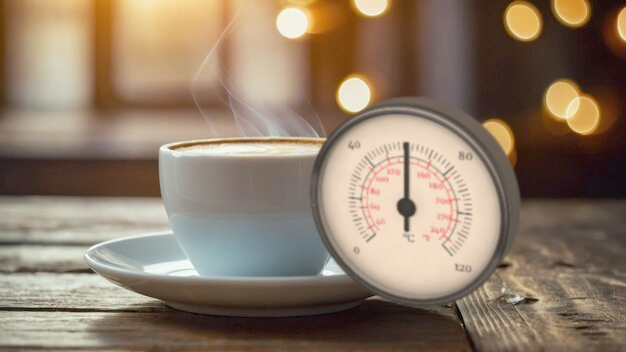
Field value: 60 °C
